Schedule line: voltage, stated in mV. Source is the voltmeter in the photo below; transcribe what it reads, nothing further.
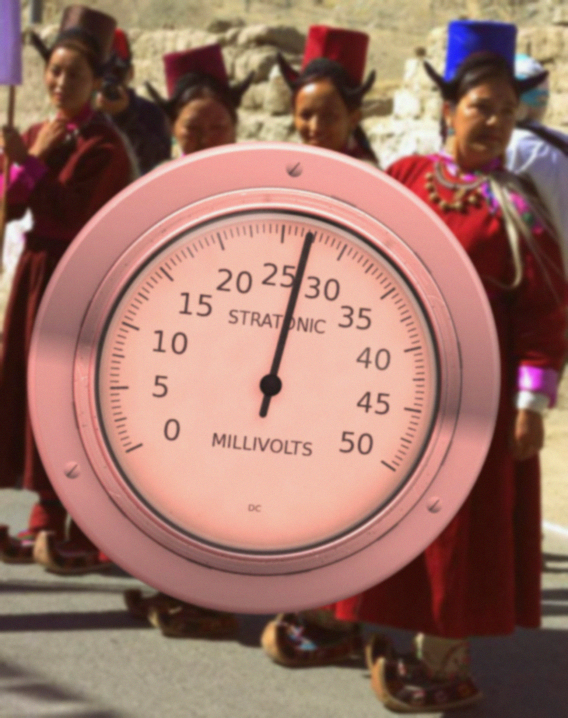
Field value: 27 mV
